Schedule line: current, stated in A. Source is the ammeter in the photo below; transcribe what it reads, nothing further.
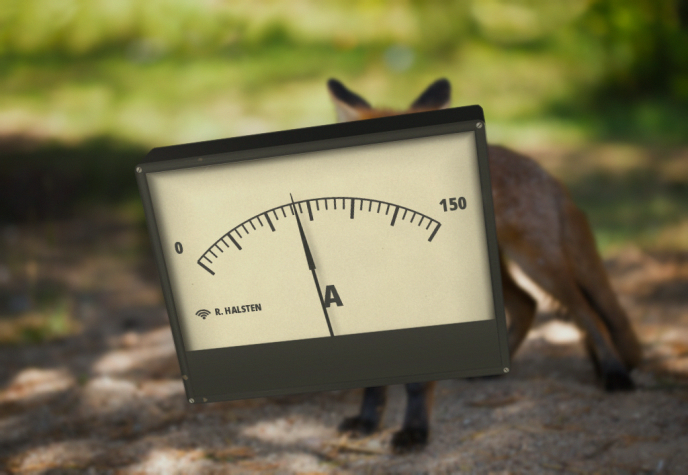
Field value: 67.5 A
